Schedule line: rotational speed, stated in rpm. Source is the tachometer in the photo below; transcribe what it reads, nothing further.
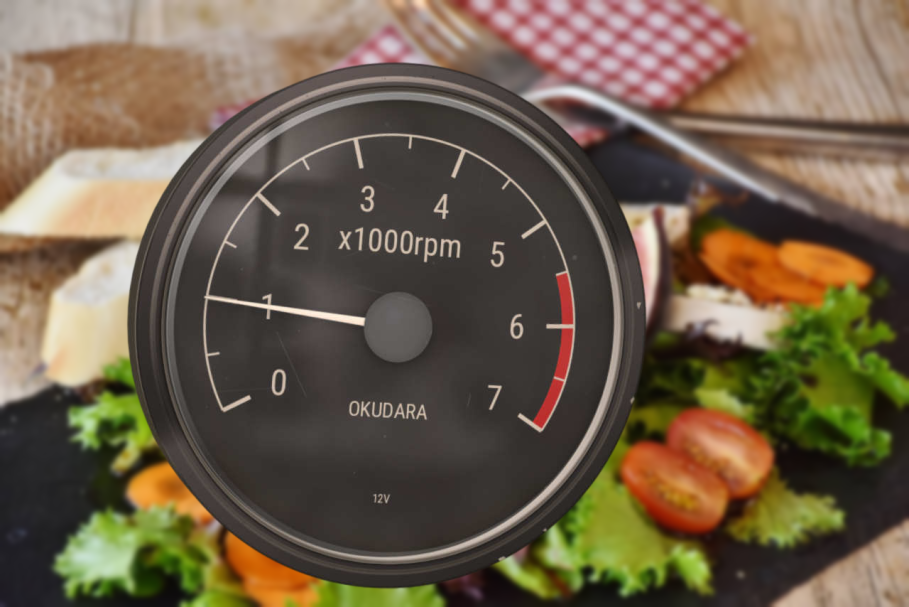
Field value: 1000 rpm
